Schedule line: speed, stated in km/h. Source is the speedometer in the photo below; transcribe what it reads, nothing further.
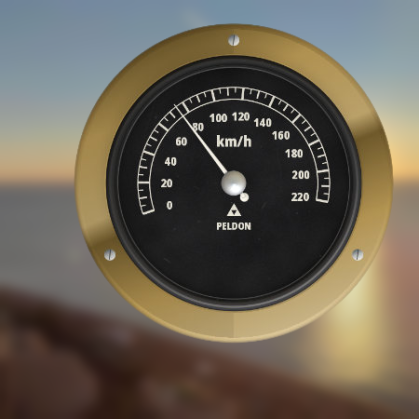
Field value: 75 km/h
